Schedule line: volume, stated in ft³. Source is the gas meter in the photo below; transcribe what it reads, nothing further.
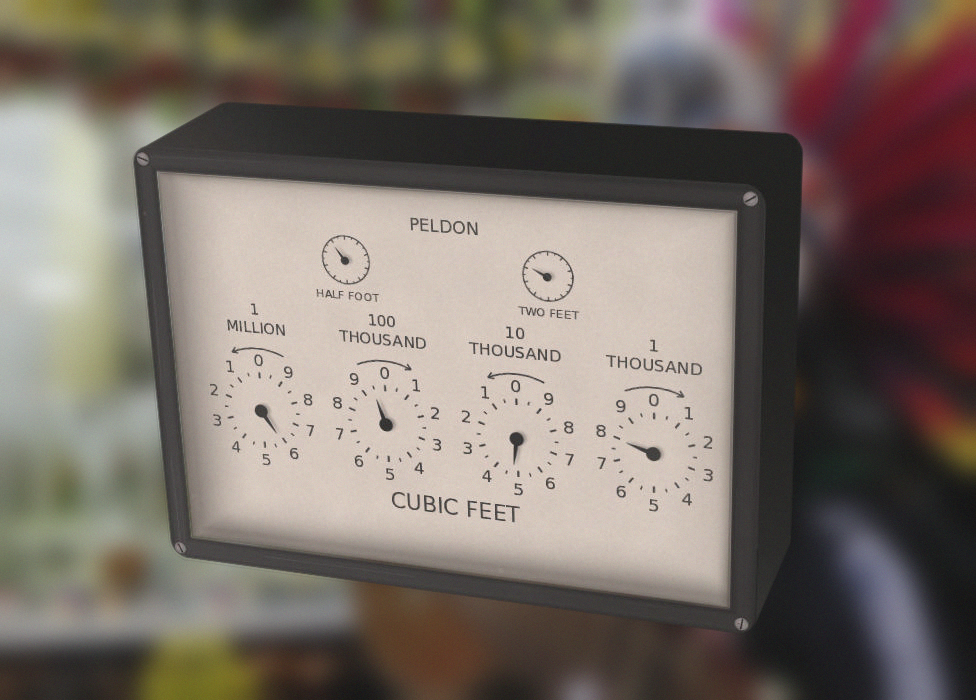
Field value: 594800 ft³
